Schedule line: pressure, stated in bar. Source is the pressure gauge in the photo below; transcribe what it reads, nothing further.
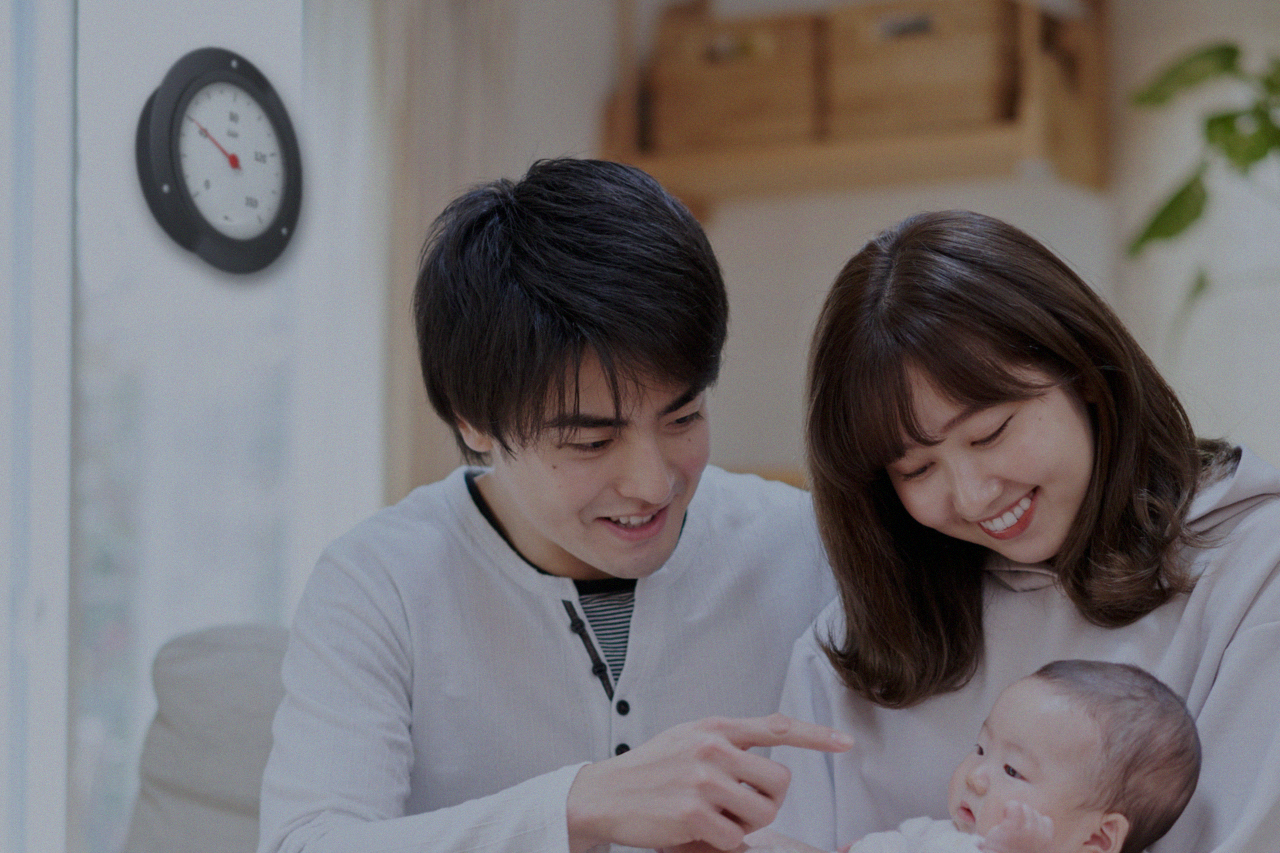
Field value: 40 bar
